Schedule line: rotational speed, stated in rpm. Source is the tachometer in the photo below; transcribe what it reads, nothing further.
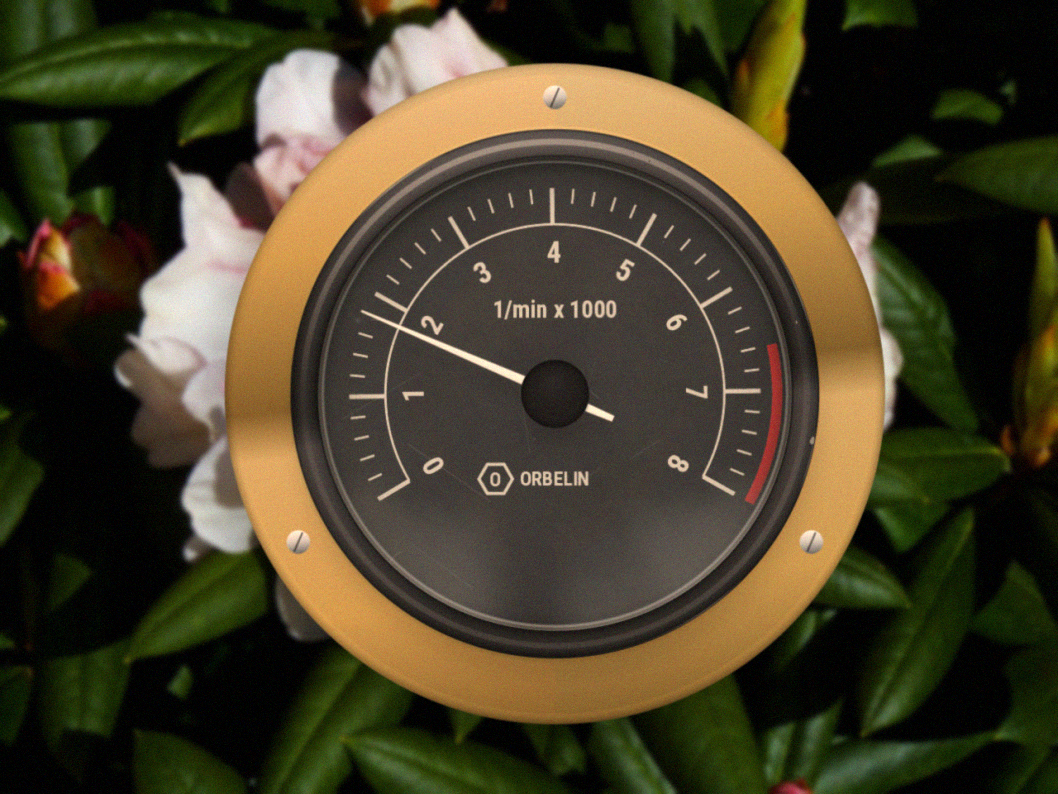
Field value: 1800 rpm
